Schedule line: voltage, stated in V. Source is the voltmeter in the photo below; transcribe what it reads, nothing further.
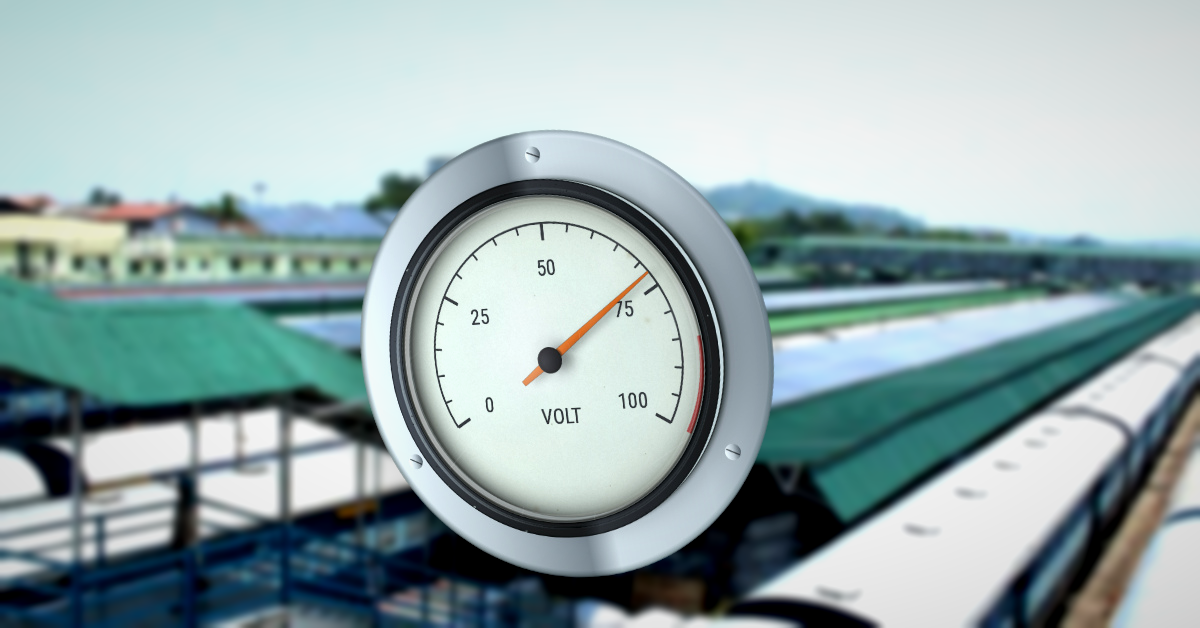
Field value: 72.5 V
